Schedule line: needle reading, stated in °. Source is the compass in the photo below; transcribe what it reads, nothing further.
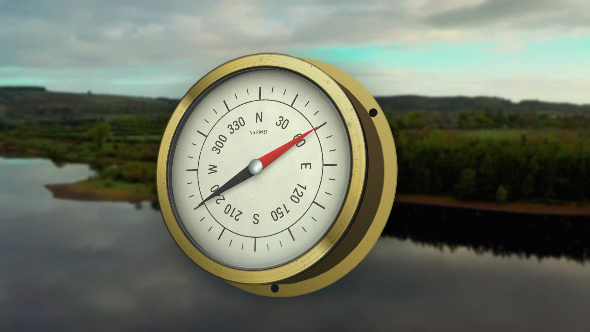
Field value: 60 °
